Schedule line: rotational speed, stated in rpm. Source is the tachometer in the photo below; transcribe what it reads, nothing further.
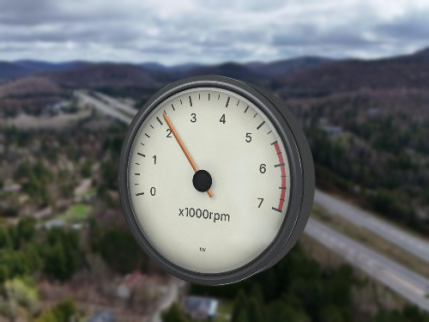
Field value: 2250 rpm
